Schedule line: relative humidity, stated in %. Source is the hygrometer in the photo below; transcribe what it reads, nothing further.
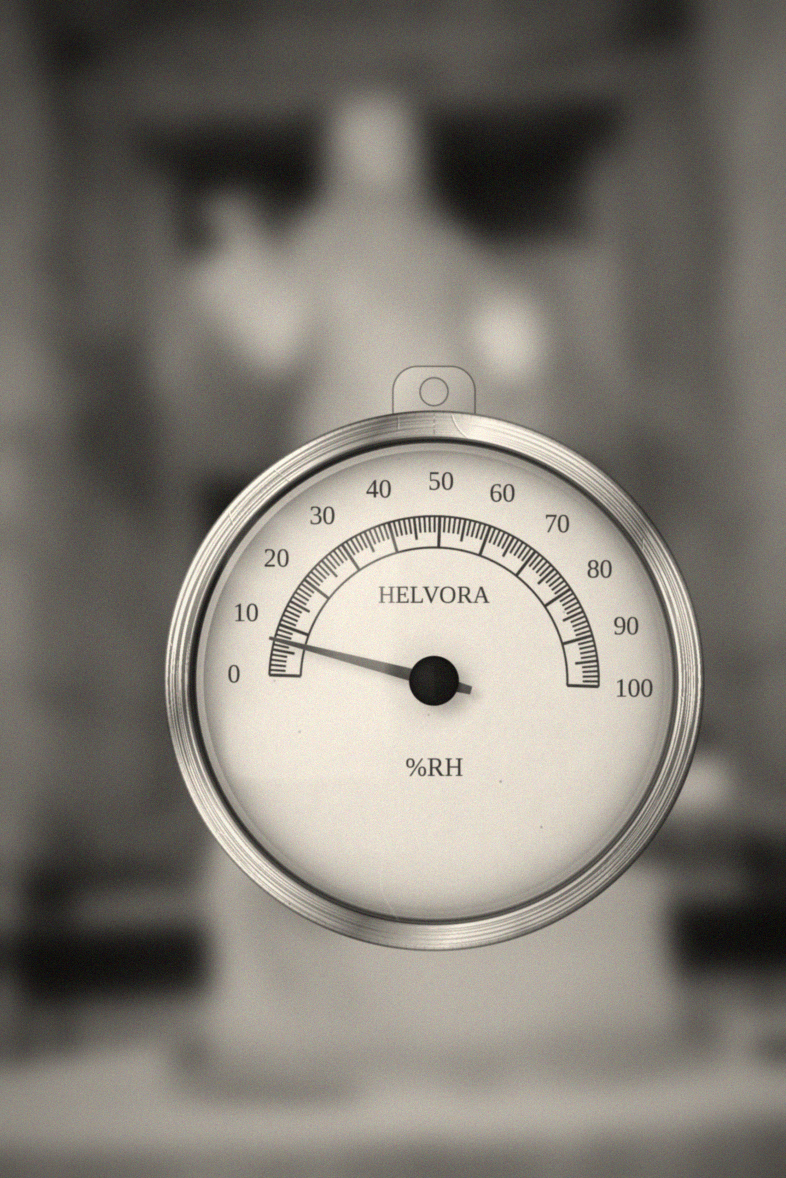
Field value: 7 %
